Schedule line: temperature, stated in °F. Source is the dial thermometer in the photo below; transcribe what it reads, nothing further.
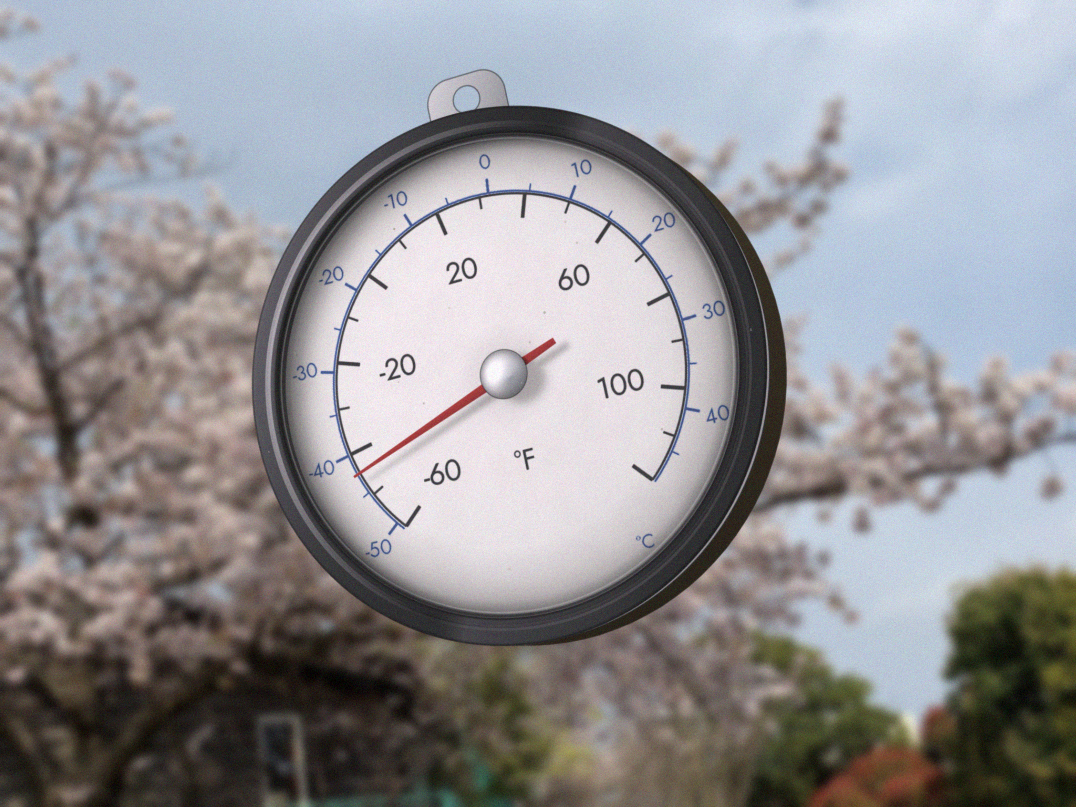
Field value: -45 °F
